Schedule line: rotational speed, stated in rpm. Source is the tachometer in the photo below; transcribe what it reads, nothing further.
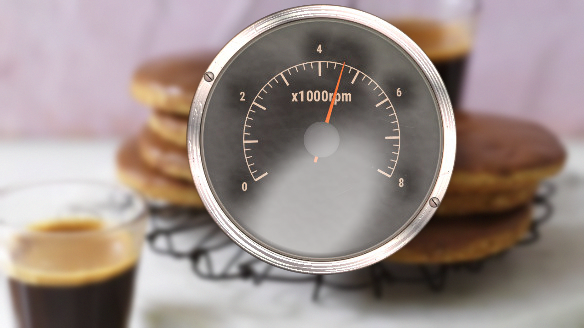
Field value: 4600 rpm
